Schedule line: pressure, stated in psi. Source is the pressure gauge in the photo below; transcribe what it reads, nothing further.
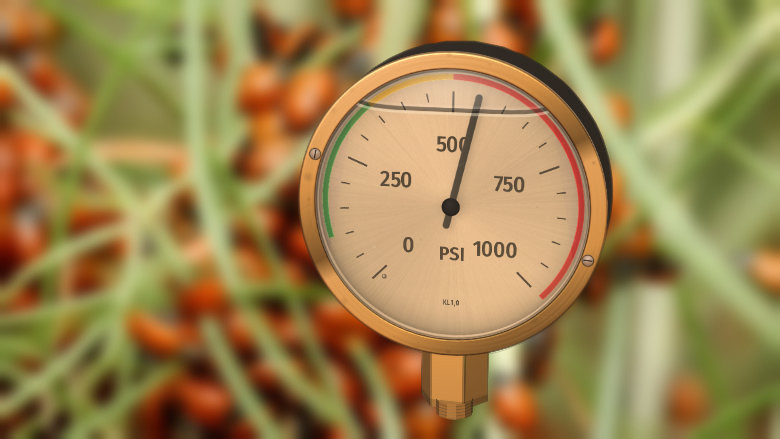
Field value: 550 psi
